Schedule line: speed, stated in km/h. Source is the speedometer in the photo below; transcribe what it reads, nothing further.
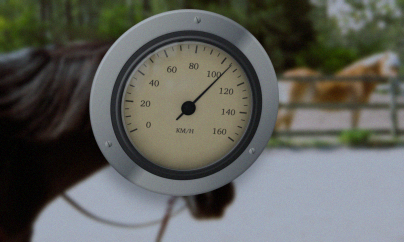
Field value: 105 km/h
